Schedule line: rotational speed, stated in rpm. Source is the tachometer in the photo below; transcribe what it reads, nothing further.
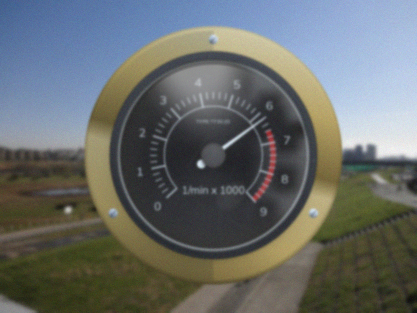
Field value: 6200 rpm
